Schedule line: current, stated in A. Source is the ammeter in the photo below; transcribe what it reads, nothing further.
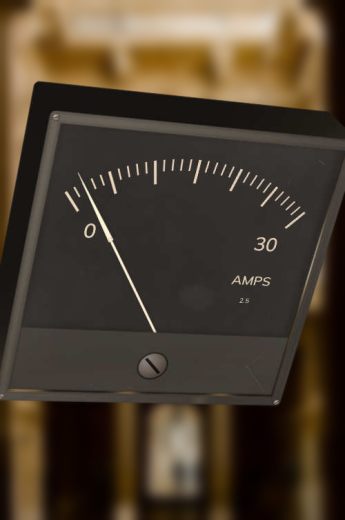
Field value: 2 A
